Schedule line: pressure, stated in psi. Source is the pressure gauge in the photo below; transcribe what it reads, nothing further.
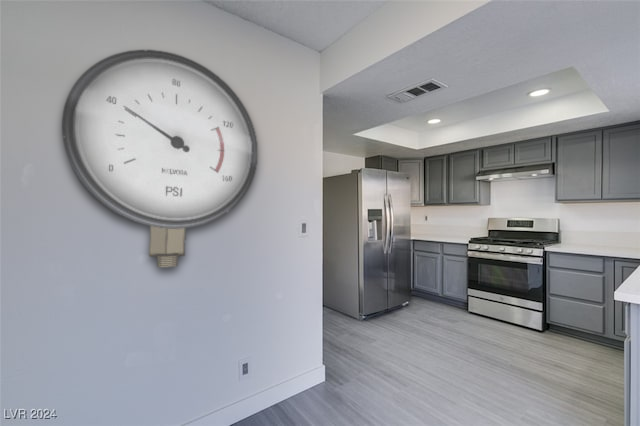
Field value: 40 psi
